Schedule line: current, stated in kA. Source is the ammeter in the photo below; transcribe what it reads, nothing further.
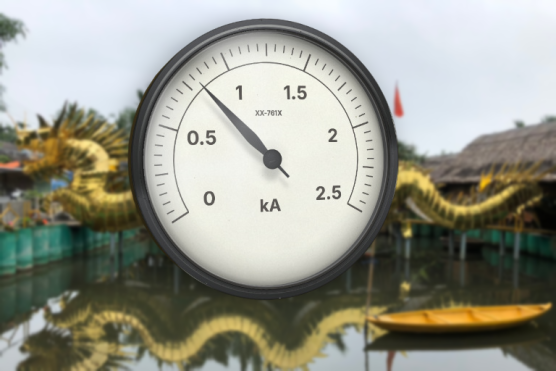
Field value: 0.8 kA
